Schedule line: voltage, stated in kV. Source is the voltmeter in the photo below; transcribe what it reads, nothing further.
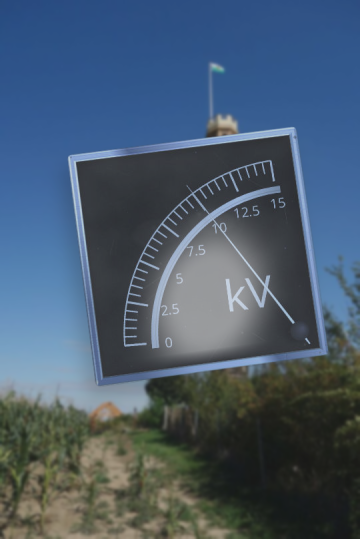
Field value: 10 kV
